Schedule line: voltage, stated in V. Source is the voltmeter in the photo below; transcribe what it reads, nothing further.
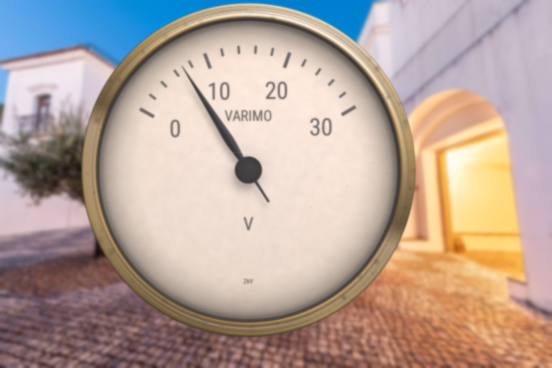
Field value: 7 V
